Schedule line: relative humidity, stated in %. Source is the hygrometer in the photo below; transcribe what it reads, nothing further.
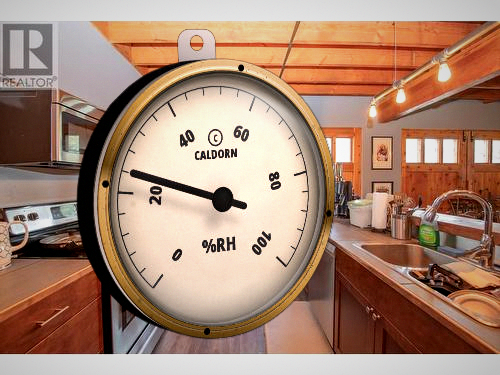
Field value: 24 %
